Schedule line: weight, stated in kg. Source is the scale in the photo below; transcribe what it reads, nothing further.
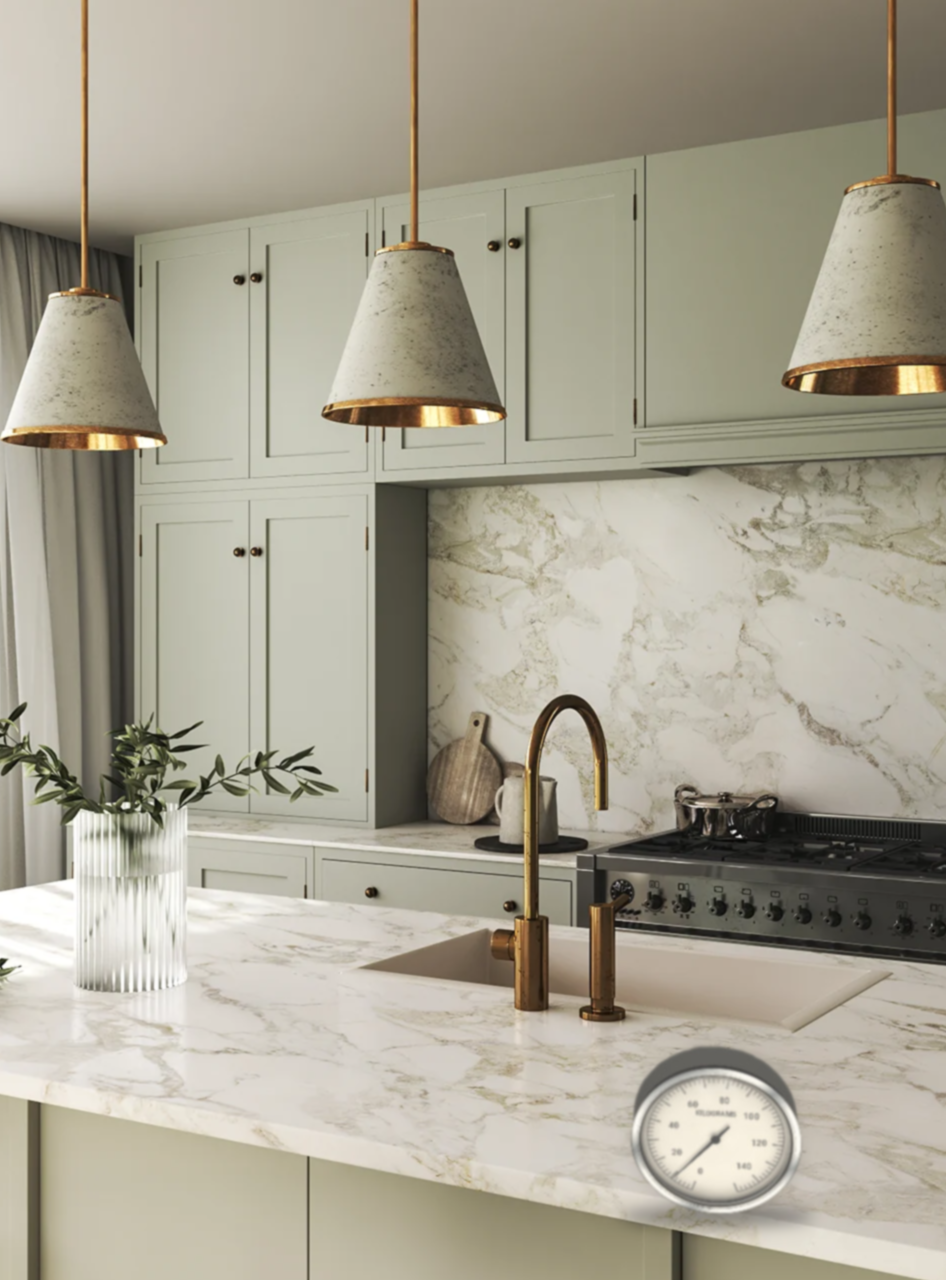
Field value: 10 kg
